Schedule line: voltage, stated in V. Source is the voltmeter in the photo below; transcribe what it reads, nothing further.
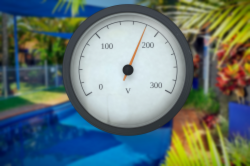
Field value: 180 V
